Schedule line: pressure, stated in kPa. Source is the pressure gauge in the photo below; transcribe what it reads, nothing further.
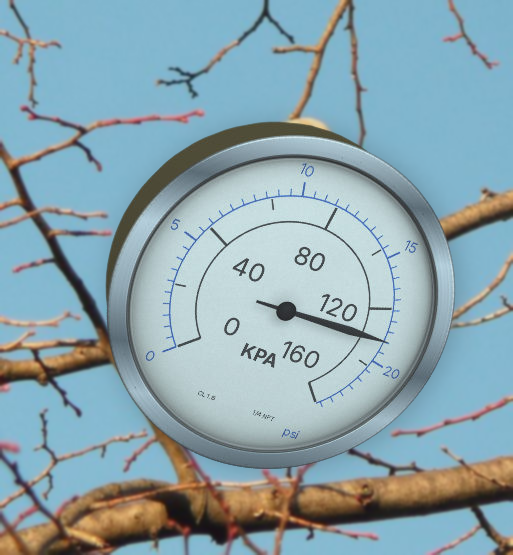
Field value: 130 kPa
